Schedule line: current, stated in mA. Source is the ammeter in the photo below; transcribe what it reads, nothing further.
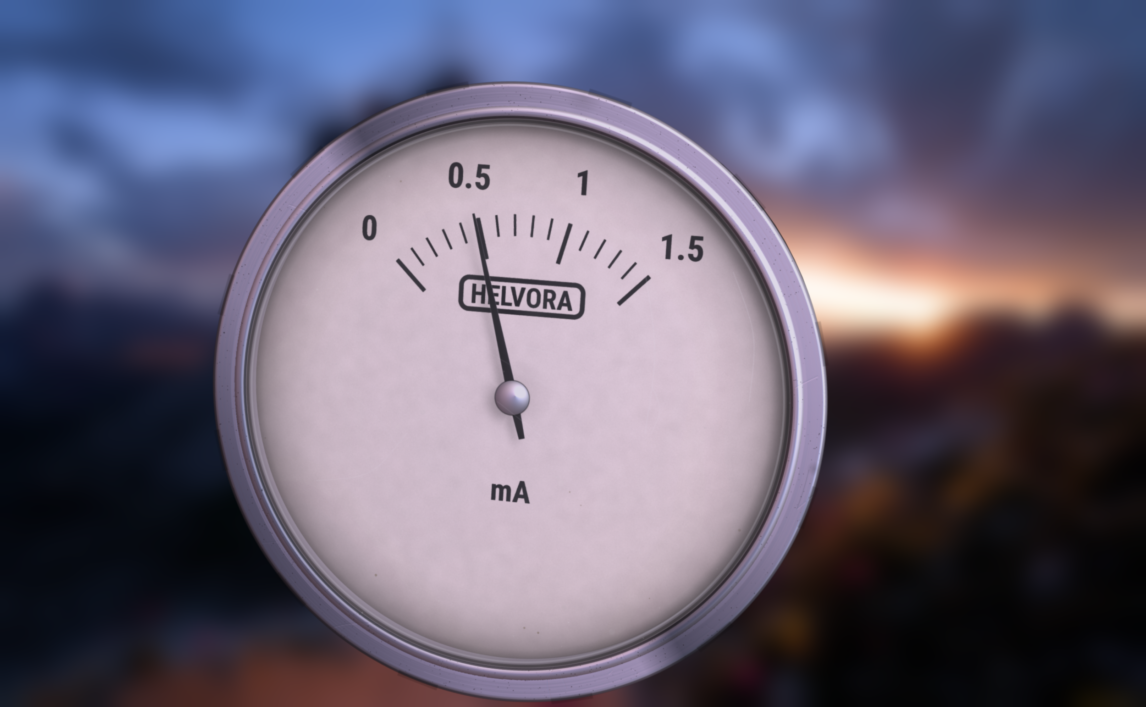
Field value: 0.5 mA
